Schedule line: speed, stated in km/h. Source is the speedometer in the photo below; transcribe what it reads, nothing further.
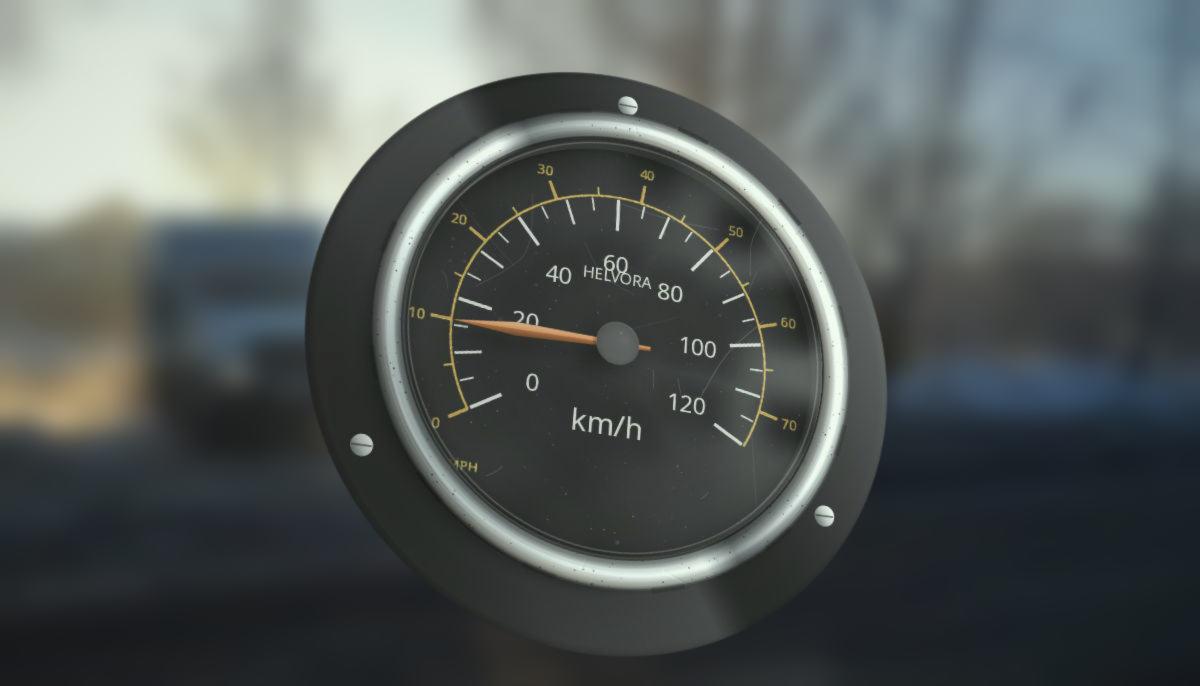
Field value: 15 km/h
